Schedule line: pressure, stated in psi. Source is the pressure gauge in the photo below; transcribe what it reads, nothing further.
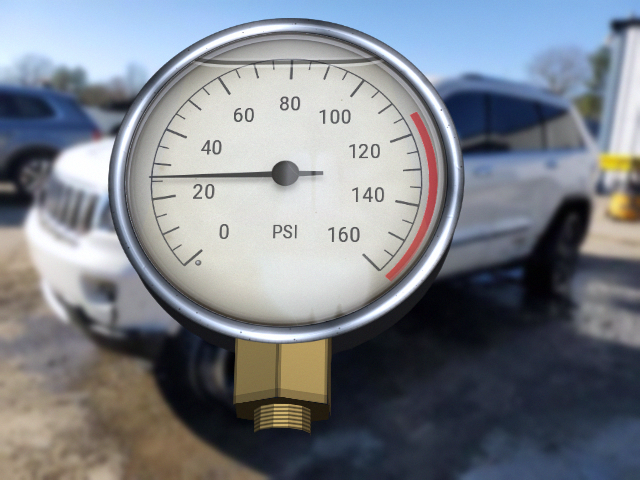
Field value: 25 psi
